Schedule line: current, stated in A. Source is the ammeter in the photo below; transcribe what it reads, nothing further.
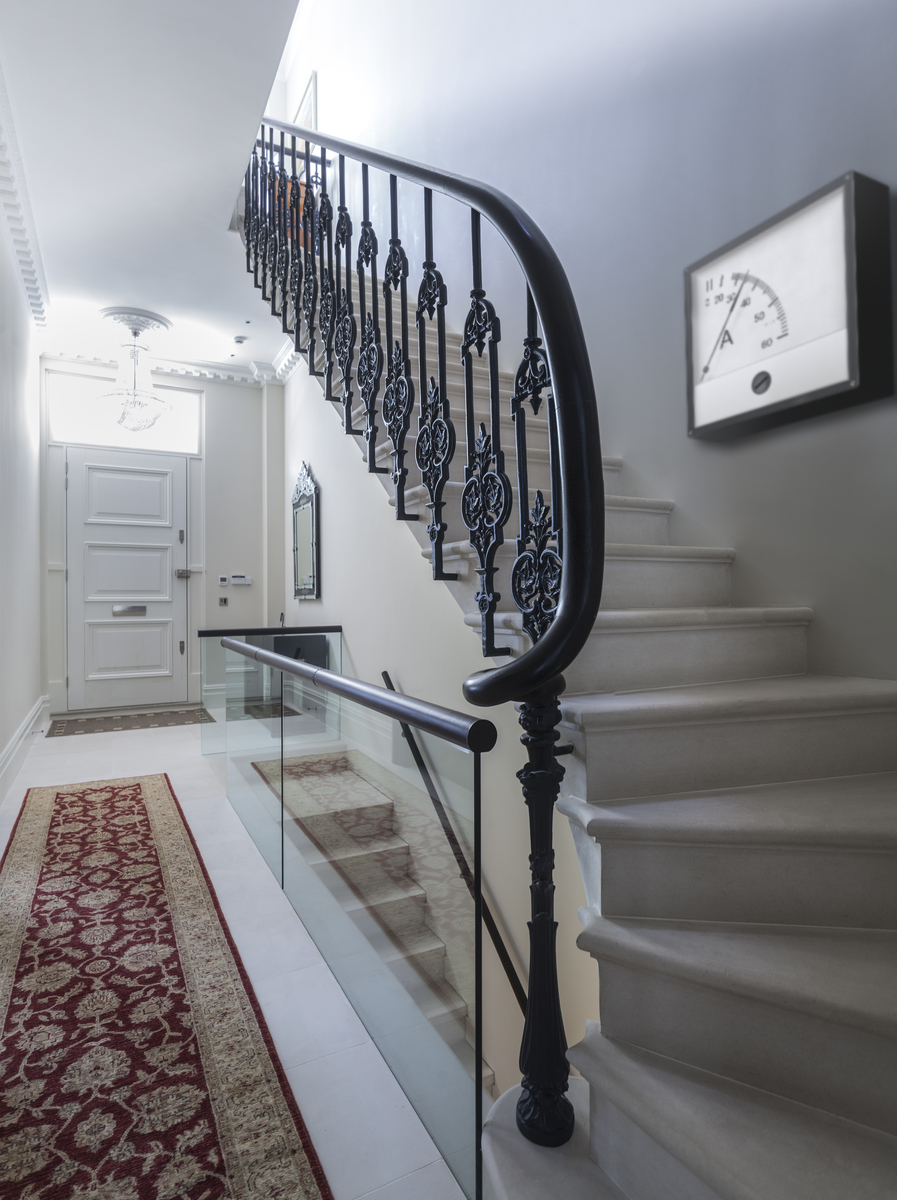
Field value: 35 A
